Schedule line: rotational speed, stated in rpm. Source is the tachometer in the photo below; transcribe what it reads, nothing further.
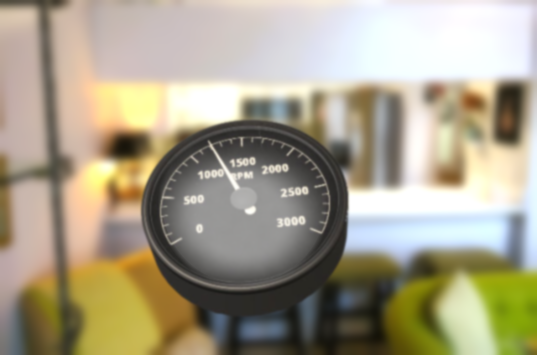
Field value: 1200 rpm
